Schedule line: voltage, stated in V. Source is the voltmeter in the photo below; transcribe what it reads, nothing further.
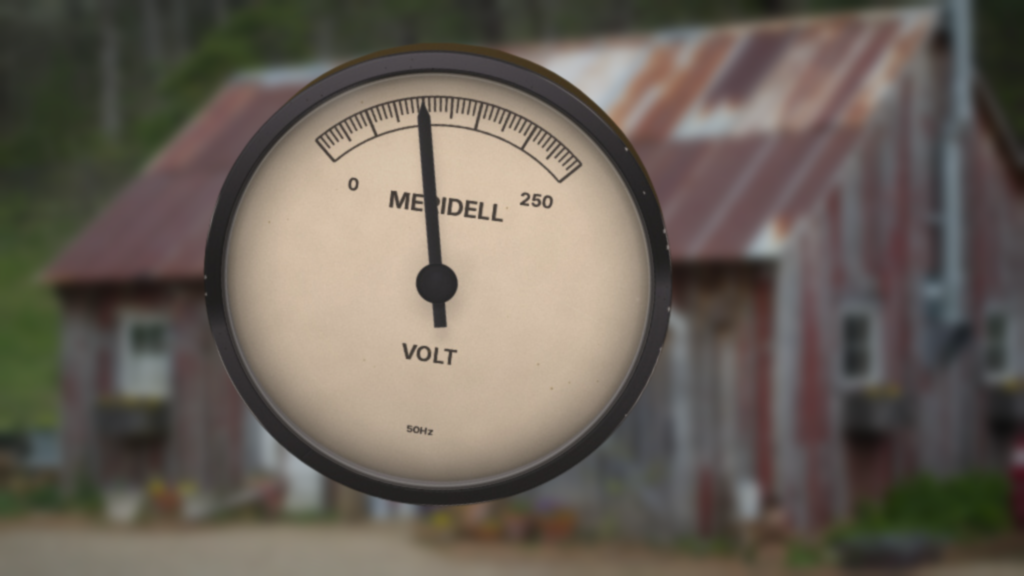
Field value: 100 V
